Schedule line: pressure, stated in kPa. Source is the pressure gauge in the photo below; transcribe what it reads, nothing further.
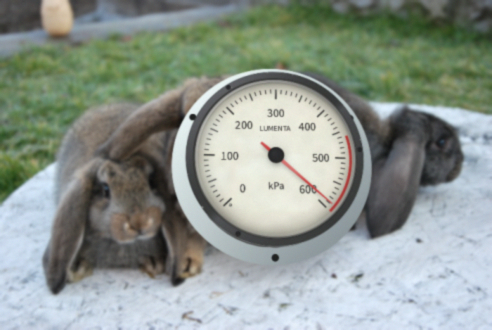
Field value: 590 kPa
